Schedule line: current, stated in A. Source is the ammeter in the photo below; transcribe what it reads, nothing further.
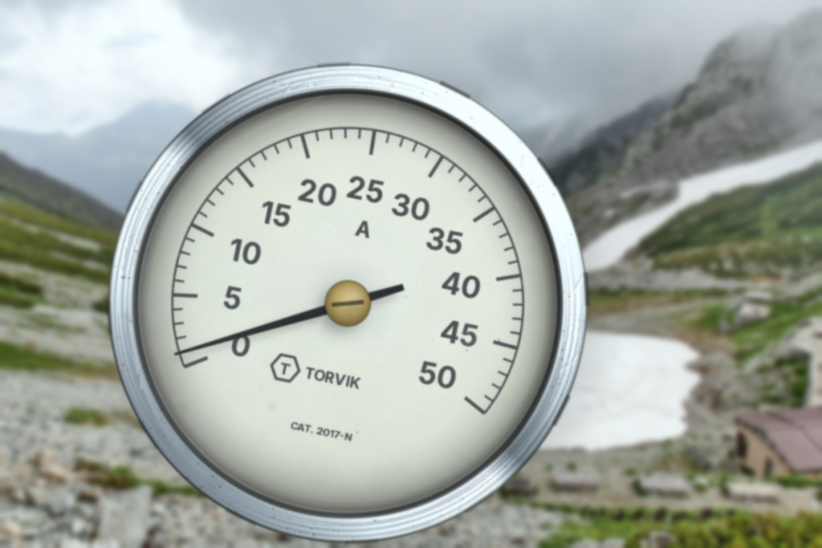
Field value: 1 A
